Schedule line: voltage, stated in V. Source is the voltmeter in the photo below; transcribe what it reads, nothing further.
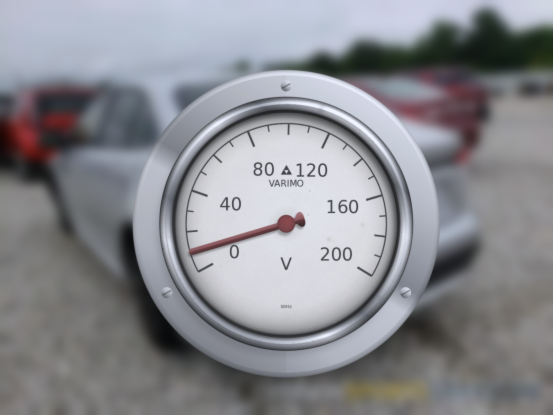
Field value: 10 V
